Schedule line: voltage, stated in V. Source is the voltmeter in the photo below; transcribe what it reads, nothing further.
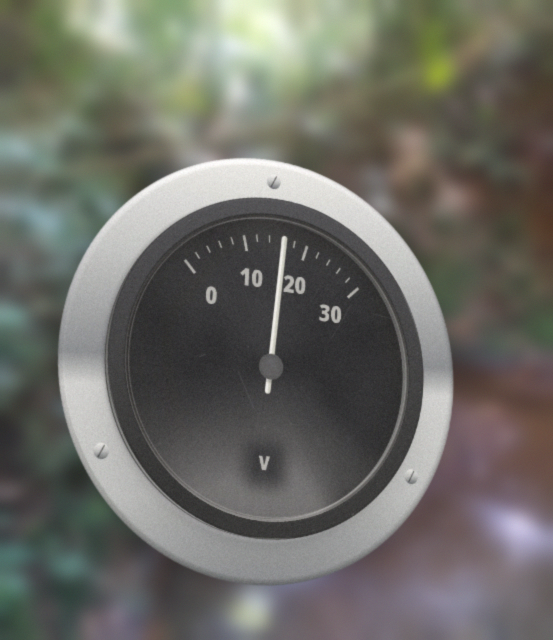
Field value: 16 V
